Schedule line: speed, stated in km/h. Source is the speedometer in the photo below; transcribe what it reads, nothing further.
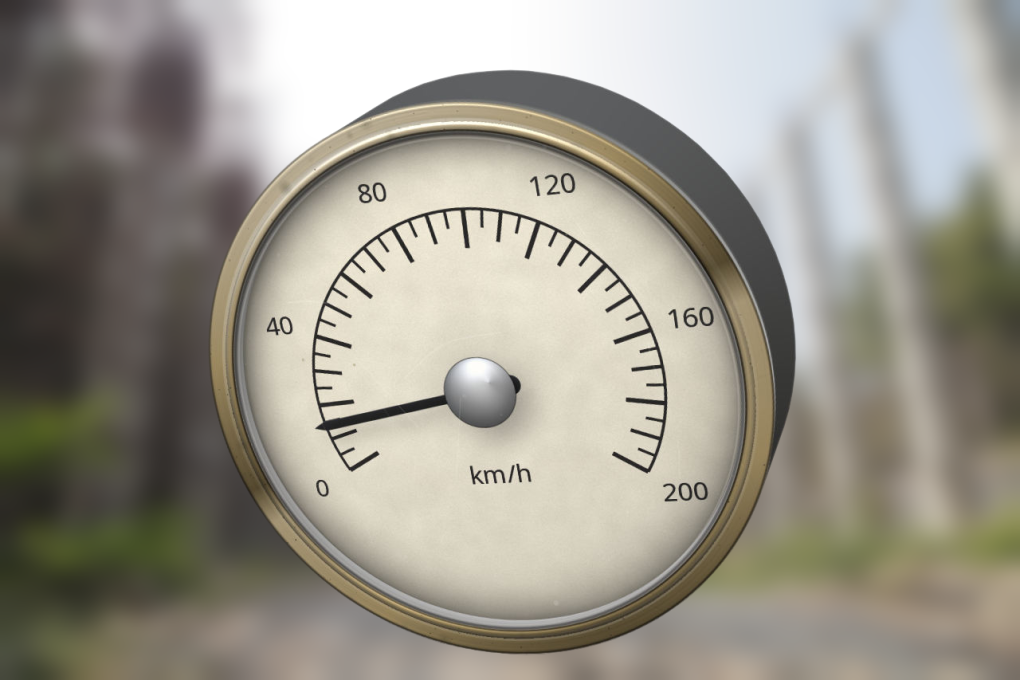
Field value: 15 km/h
